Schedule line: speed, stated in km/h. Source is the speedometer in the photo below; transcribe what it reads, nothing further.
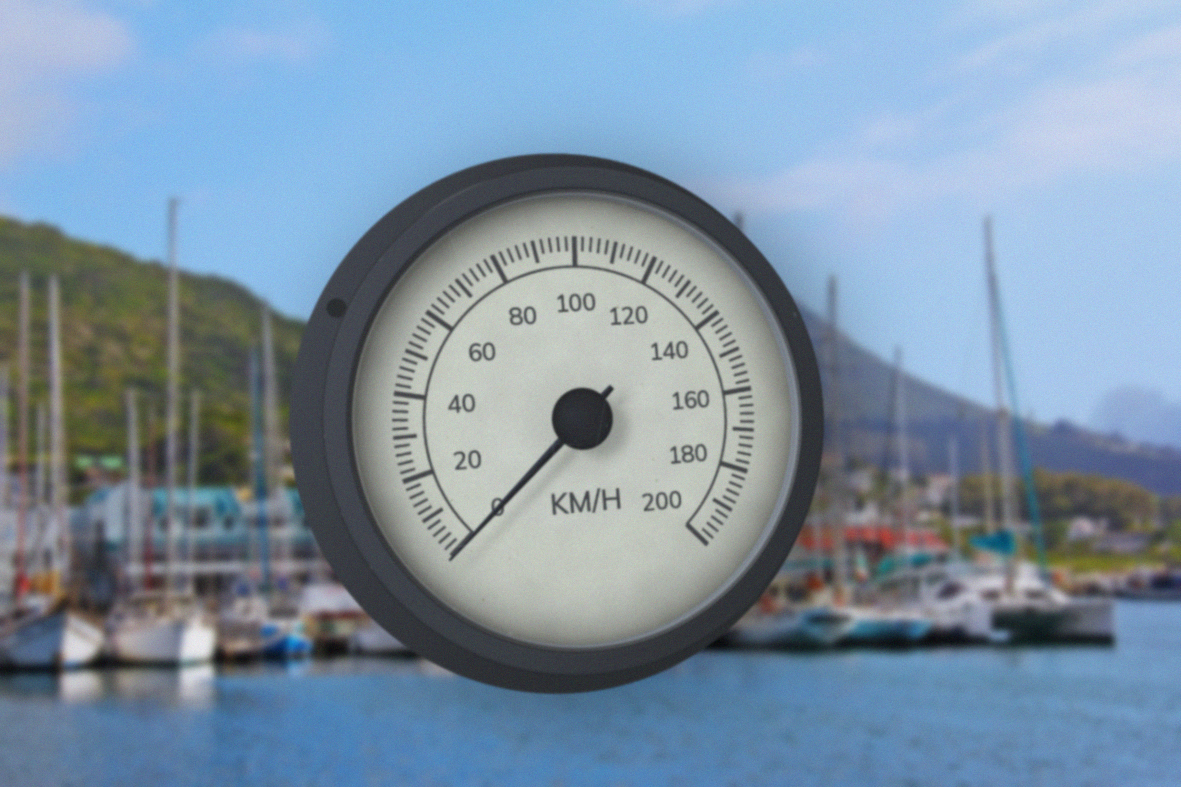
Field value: 0 km/h
